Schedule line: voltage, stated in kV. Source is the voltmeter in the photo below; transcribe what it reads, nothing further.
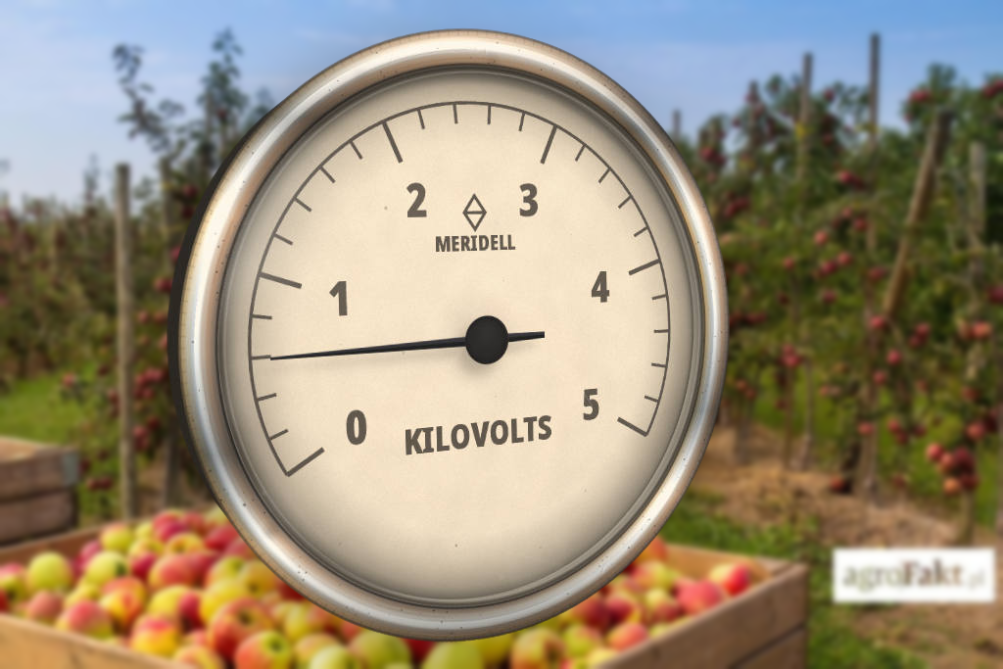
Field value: 0.6 kV
